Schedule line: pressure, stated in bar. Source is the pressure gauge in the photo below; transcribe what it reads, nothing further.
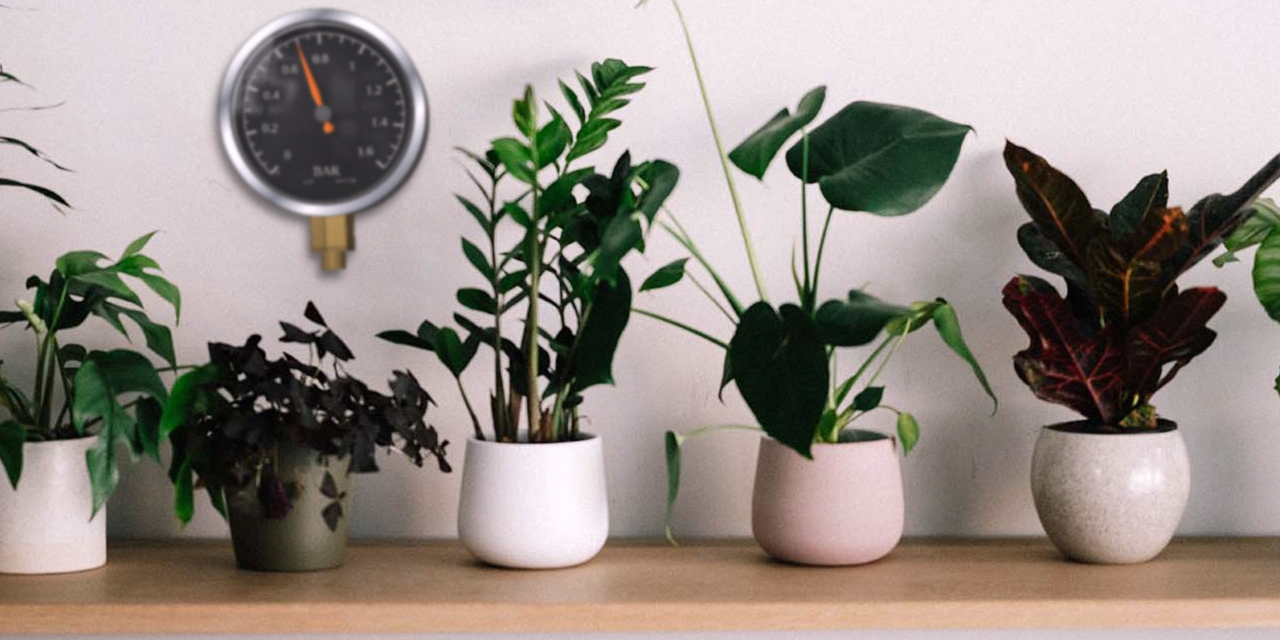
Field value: 0.7 bar
